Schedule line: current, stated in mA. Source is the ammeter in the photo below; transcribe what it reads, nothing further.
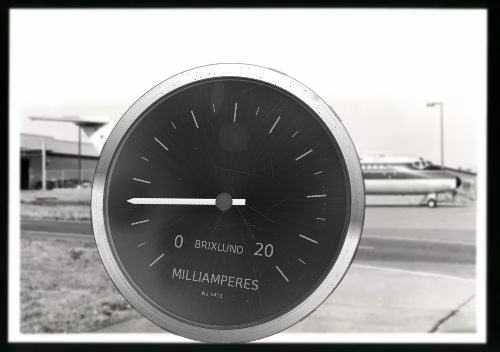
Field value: 3 mA
